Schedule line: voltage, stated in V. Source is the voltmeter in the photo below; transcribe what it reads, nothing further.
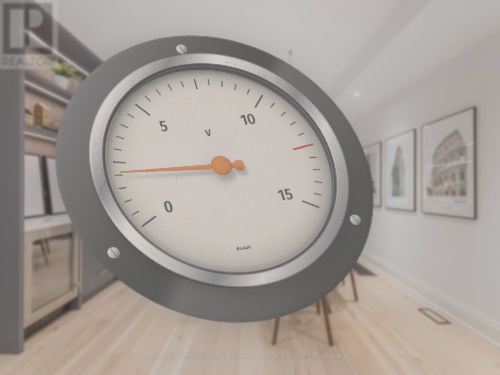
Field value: 2 V
